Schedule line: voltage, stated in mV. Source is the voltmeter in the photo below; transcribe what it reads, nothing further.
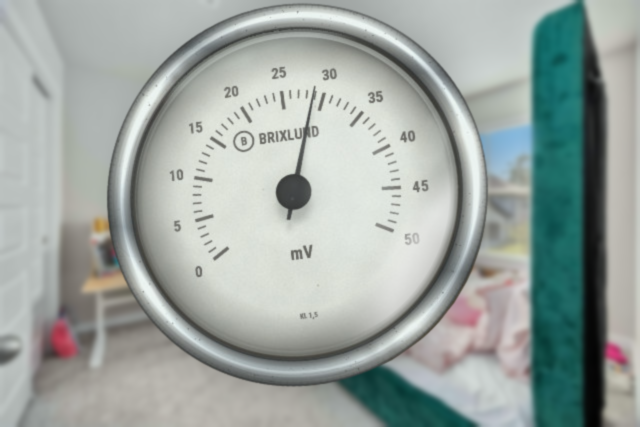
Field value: 29 mV
